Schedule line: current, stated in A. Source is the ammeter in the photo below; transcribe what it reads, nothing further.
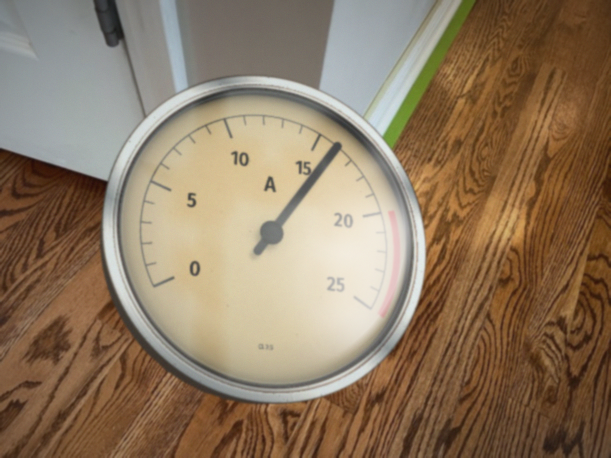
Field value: 16 A
